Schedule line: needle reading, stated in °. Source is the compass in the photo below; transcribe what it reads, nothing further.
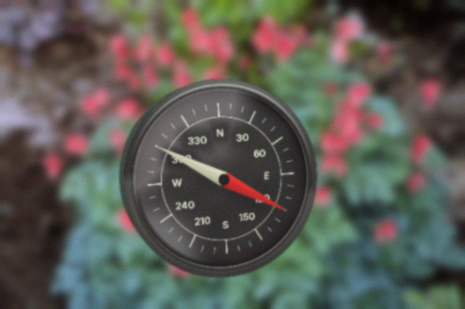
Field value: 120 °
